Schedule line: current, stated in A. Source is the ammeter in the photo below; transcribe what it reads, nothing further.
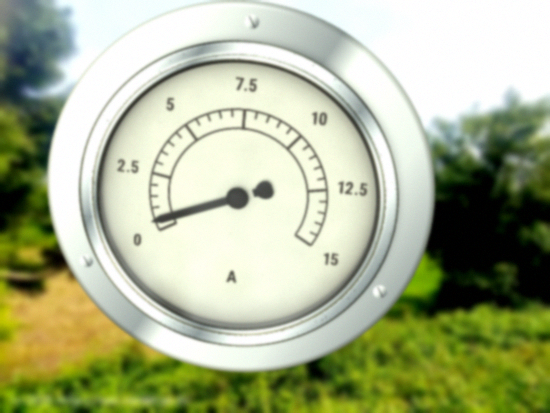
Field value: 0.5 A
